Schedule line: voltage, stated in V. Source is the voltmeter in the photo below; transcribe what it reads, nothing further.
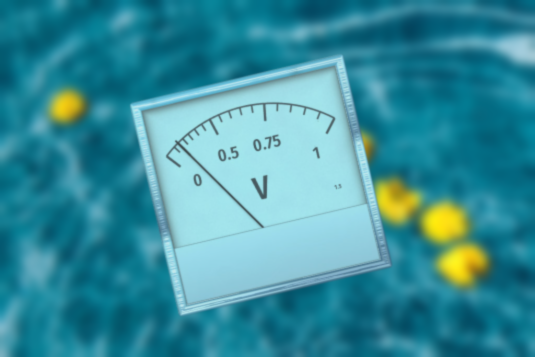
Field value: 0.25 V
